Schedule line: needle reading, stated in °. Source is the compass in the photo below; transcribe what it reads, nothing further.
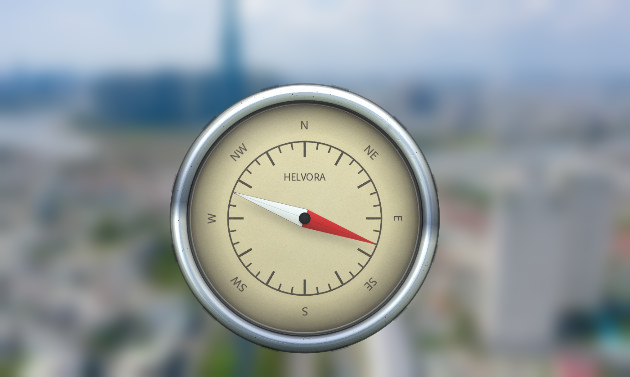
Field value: 110 °
